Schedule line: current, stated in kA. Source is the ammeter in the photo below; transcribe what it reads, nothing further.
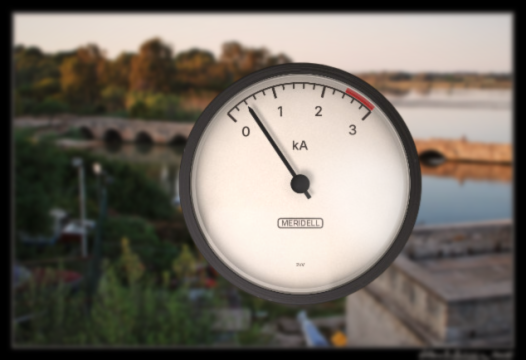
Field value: 0.4 kA
